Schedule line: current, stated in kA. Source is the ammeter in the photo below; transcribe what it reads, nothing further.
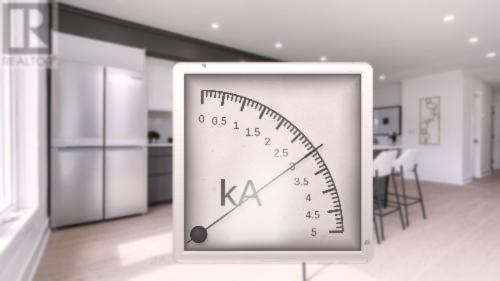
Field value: 3 kA
